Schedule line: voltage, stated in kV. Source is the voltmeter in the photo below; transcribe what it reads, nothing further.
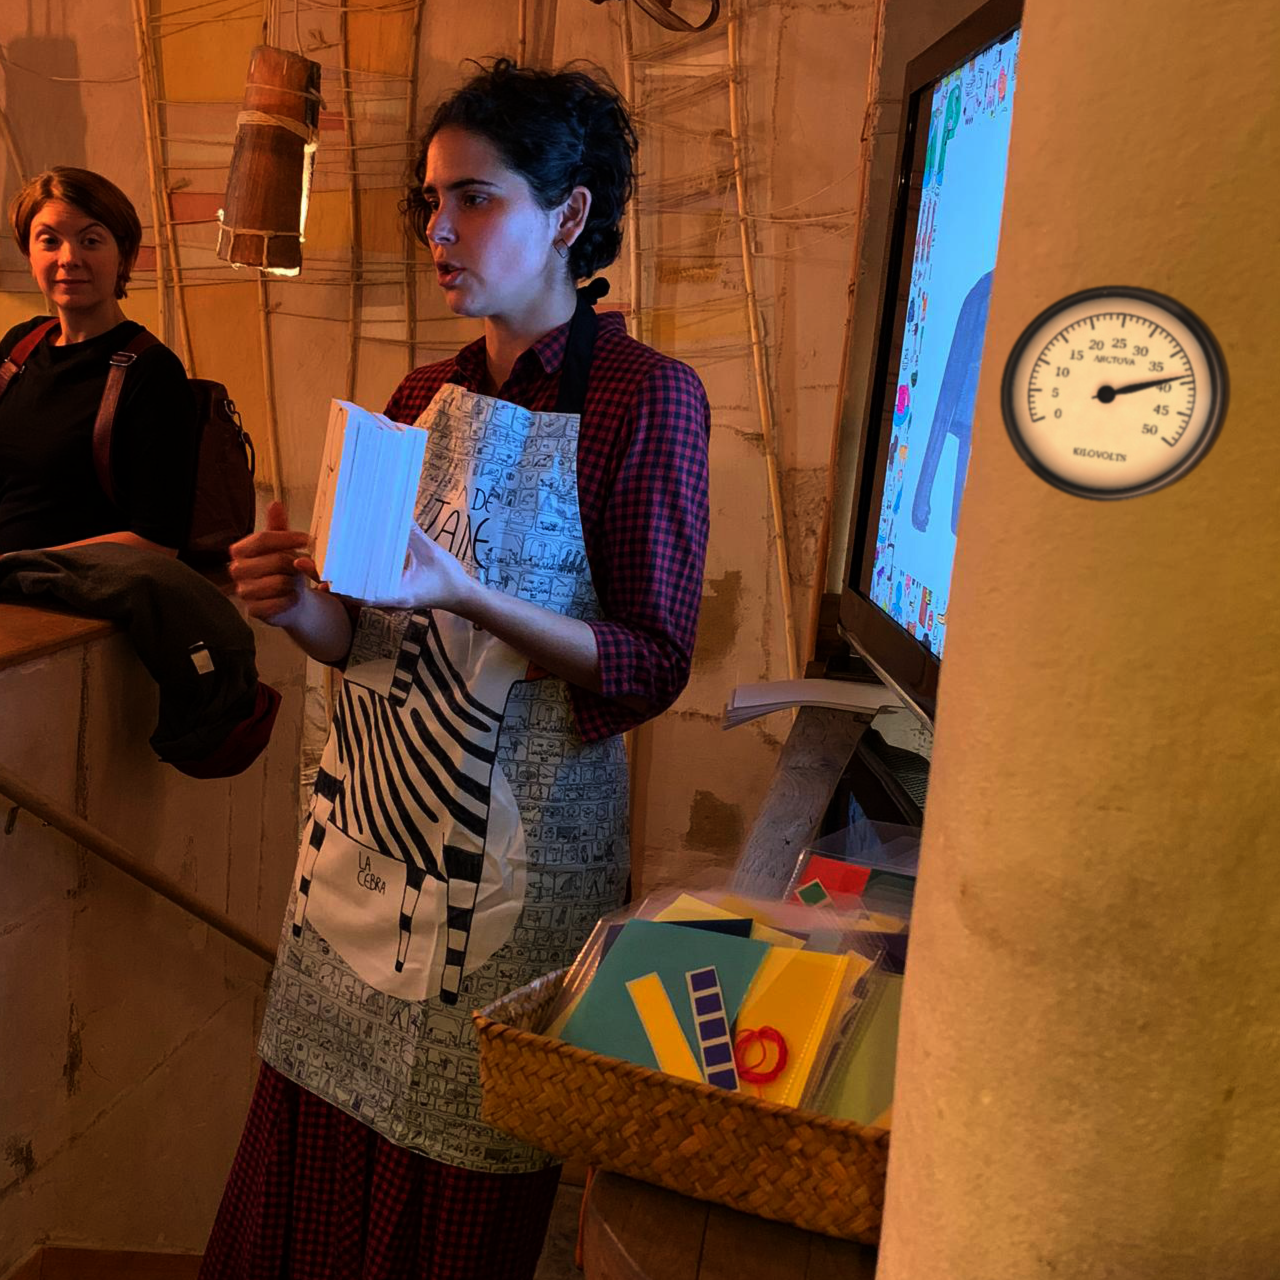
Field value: 39 kV
